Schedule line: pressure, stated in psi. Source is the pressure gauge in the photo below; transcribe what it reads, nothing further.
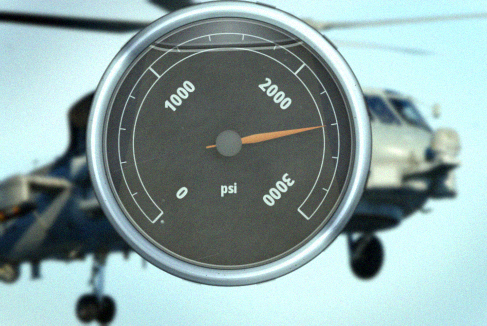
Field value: 2400 psi
